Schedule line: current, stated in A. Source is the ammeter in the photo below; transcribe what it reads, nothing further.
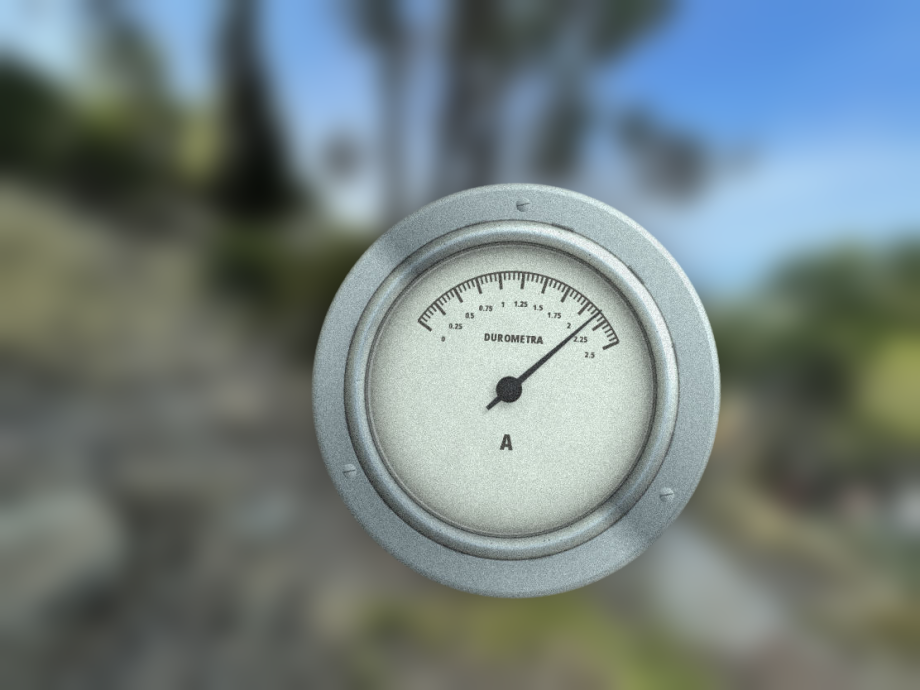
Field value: 2.15 A
